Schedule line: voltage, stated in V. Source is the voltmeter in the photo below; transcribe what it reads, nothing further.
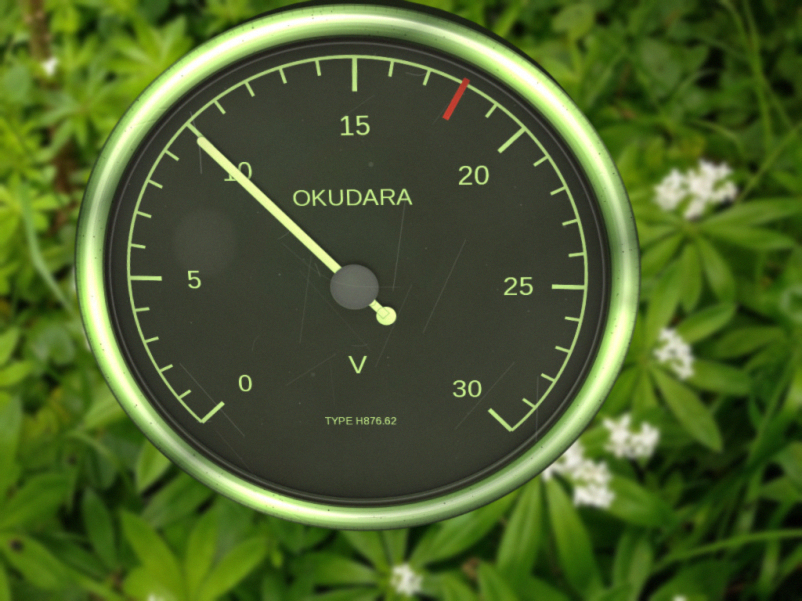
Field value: 10 V
